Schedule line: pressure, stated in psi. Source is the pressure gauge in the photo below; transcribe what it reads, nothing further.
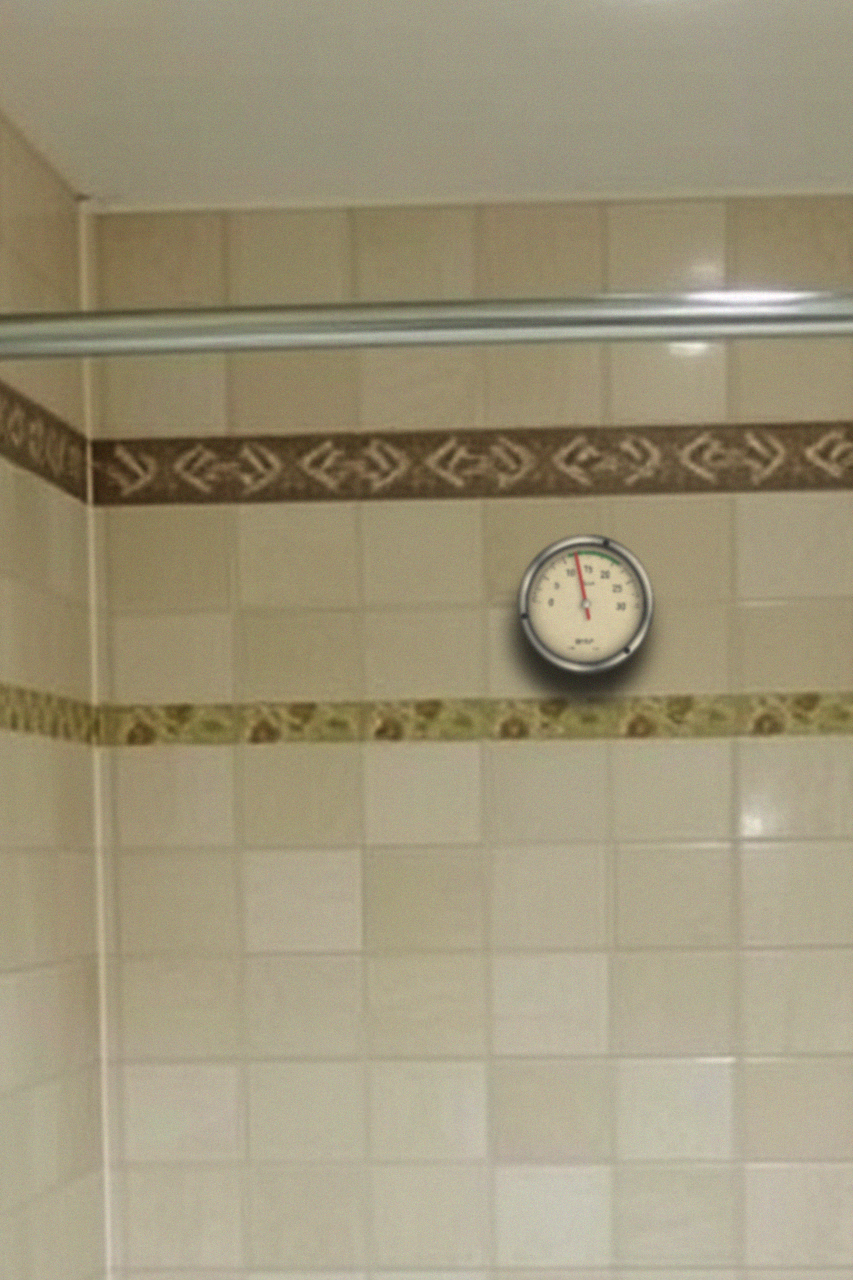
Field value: 12.5 psi
